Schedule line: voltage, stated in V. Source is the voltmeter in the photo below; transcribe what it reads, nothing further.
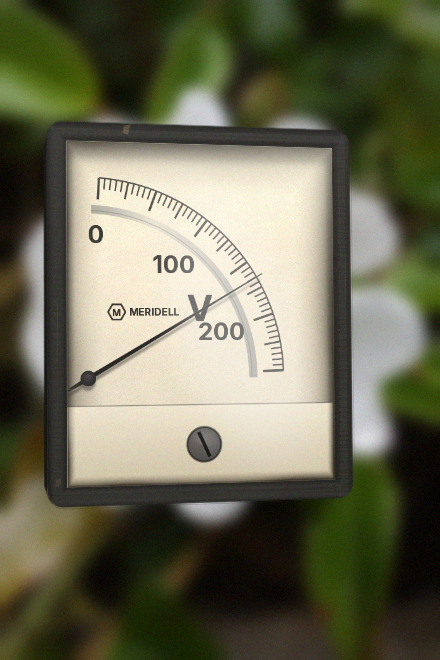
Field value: 165 V
